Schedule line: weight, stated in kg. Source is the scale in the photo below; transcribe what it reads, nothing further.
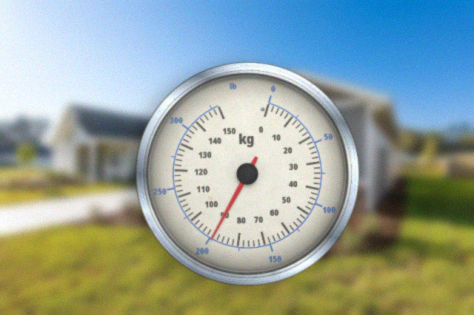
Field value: 90 kg
